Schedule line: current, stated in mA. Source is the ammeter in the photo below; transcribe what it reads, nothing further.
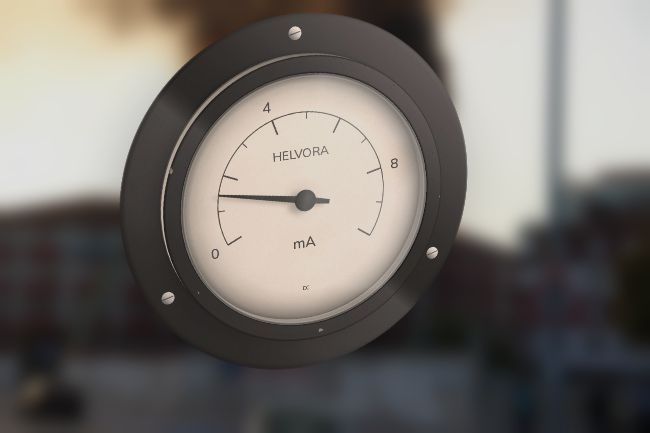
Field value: 1.5 mA
